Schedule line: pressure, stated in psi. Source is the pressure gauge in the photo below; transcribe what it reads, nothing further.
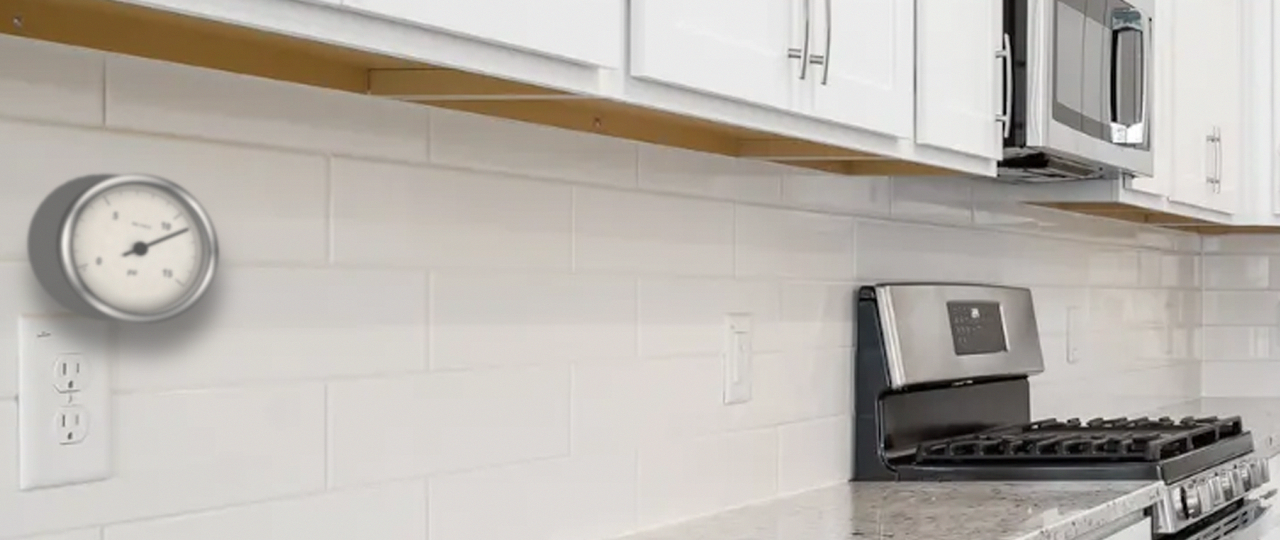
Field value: 11 psi
